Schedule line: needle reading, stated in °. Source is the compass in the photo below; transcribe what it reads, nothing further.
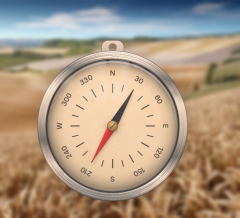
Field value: 210 °
